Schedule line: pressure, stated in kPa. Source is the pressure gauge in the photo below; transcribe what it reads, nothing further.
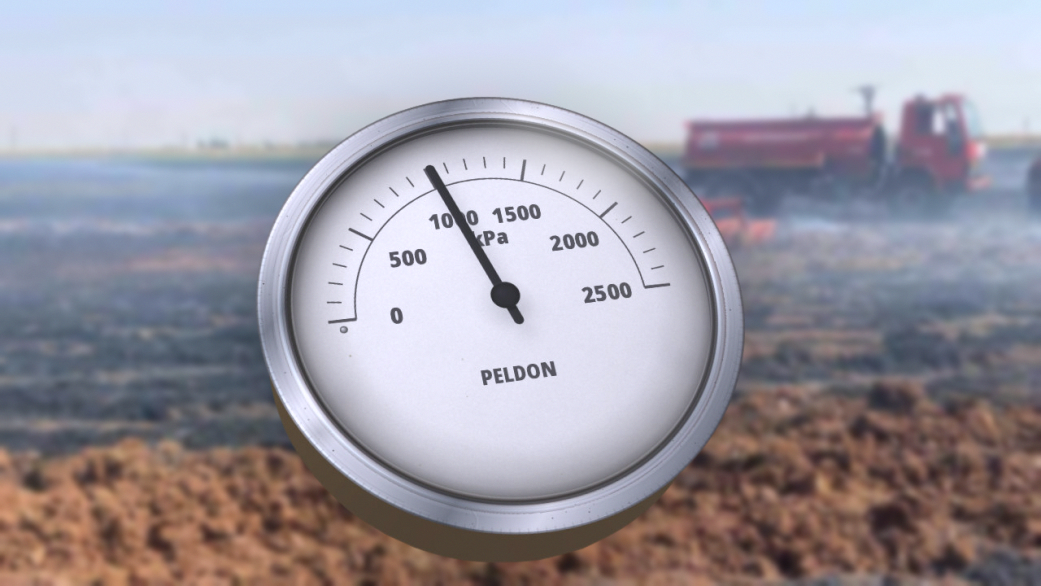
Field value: 1000 kPa
